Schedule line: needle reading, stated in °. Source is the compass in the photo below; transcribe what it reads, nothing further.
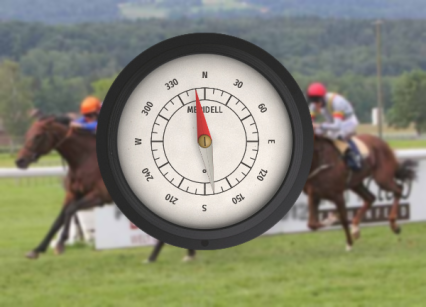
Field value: 350 °
